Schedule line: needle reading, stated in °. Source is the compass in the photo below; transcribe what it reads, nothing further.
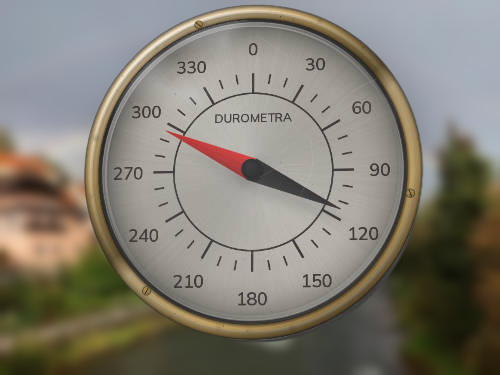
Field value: 295 °
